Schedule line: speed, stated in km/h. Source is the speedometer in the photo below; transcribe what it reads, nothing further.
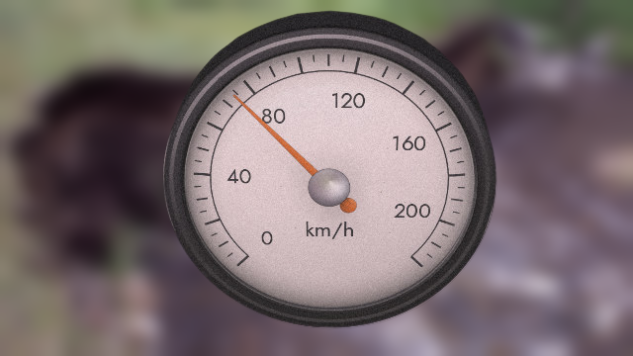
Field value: 75 km/h
